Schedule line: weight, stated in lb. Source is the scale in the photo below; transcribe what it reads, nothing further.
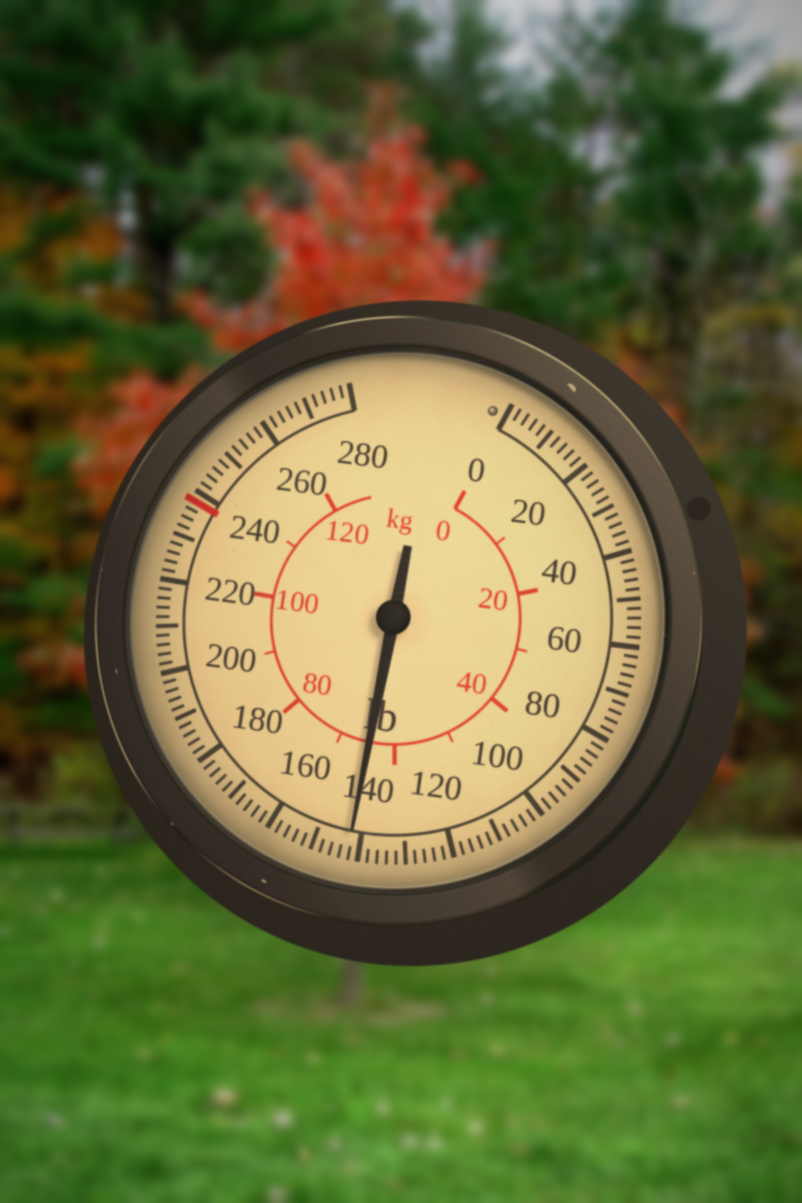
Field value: 142 lb
